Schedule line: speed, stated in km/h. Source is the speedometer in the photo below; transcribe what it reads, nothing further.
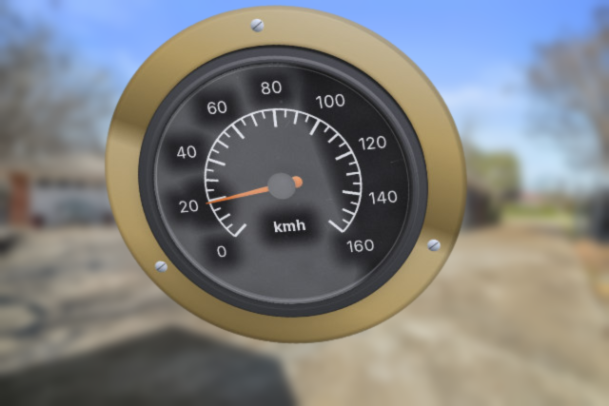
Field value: 20 km/h
